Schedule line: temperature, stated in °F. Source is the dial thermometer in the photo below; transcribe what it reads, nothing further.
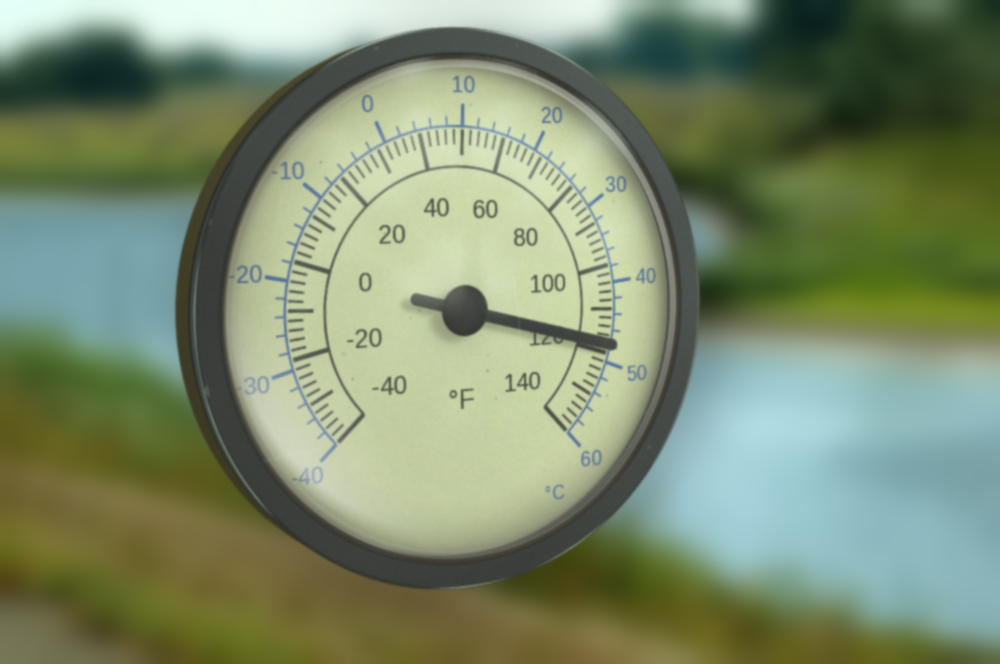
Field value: 118 °F
